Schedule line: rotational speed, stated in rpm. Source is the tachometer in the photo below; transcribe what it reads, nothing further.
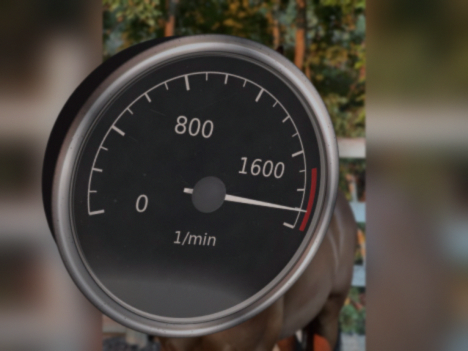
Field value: 1900 rpm
